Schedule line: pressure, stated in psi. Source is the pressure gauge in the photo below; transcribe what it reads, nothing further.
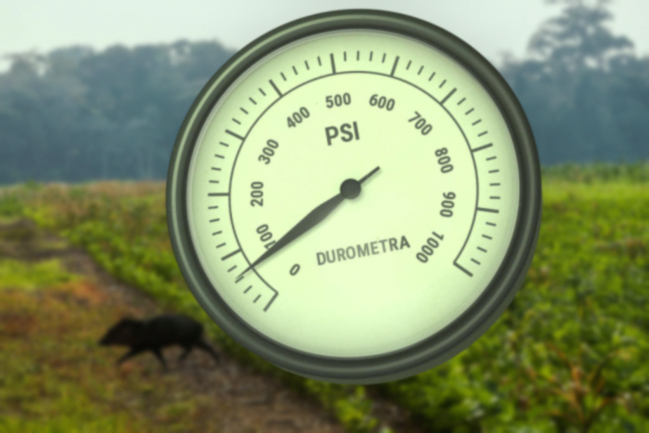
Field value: 60 psi
